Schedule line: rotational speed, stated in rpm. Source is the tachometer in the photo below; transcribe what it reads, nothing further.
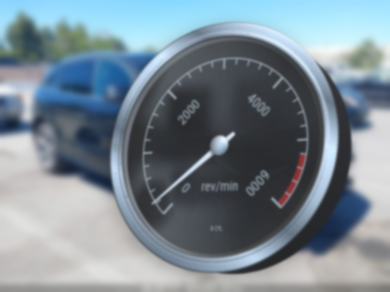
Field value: 200 rpm
